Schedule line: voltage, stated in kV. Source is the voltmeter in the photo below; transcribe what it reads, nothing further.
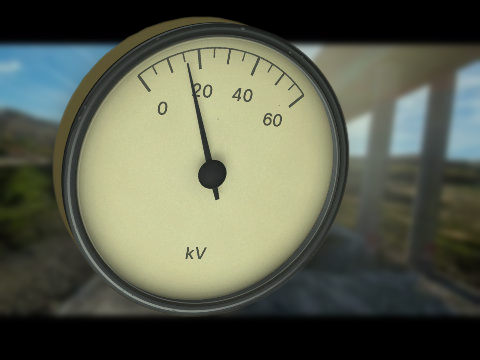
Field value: 15 kV
